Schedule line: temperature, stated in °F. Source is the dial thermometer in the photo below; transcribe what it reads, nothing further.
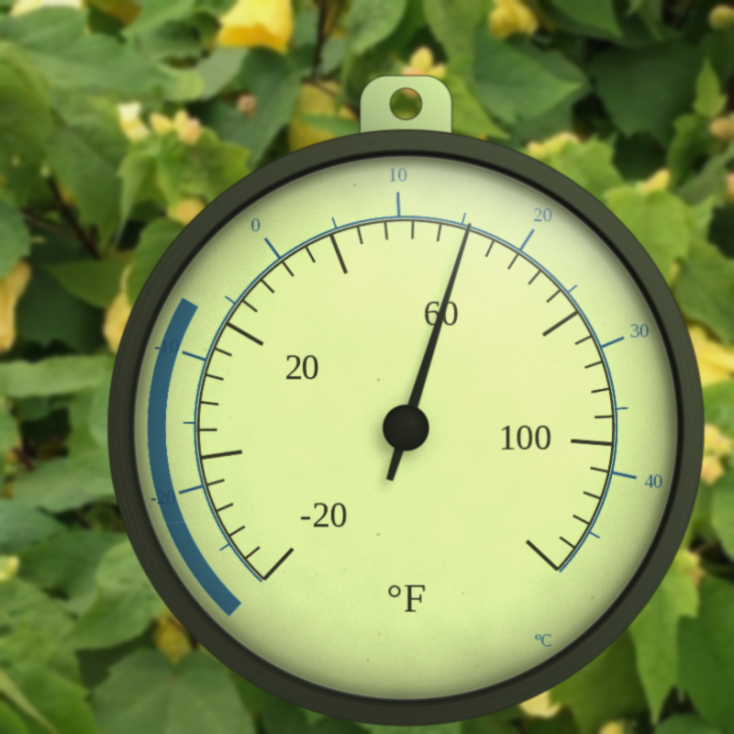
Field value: 60 °F
